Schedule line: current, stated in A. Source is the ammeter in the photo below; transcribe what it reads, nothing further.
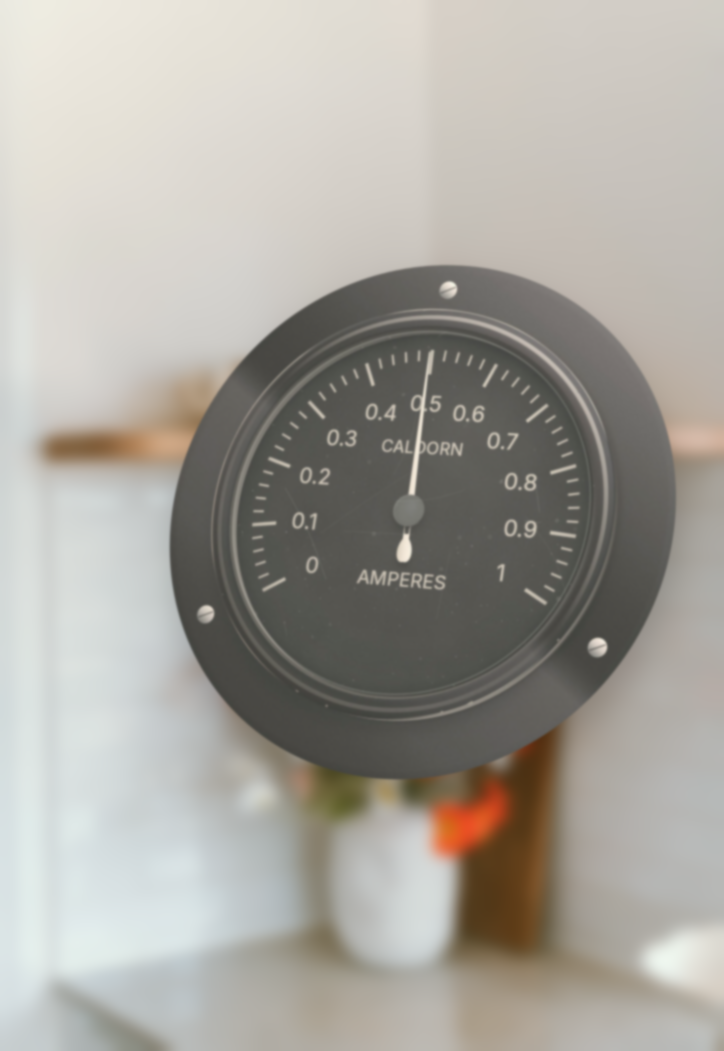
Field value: 0.5 A
